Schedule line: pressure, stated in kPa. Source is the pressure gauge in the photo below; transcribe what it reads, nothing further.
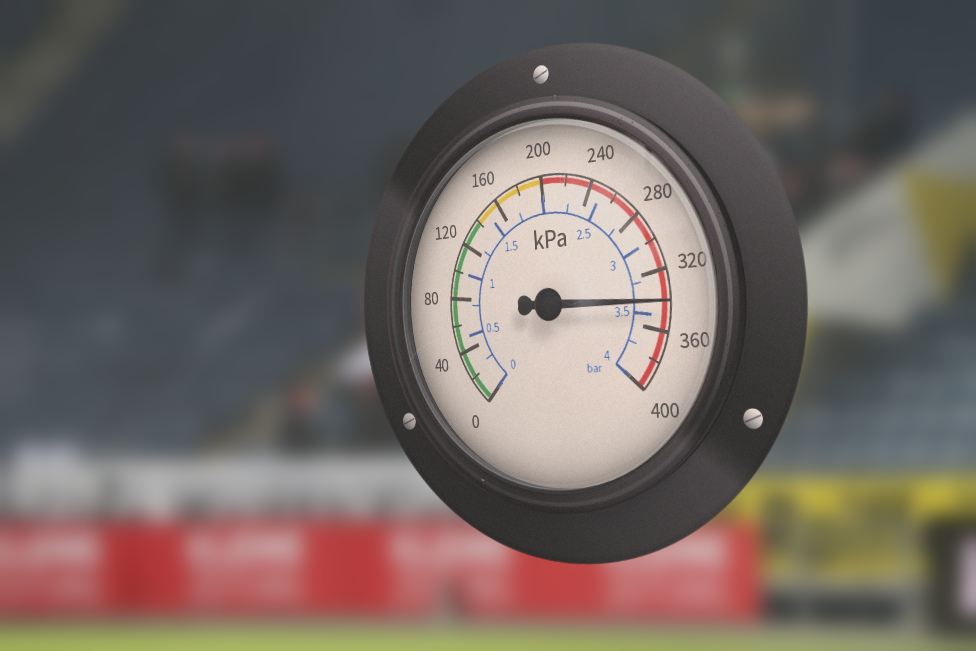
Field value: 340 kPa
